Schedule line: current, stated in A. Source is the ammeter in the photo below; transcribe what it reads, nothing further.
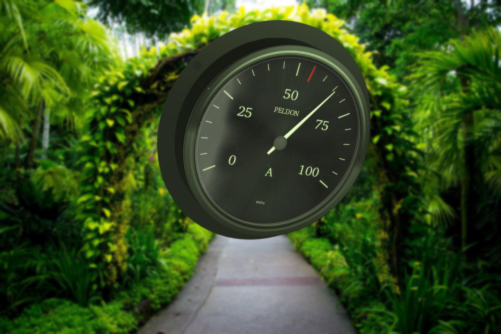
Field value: 65 A
